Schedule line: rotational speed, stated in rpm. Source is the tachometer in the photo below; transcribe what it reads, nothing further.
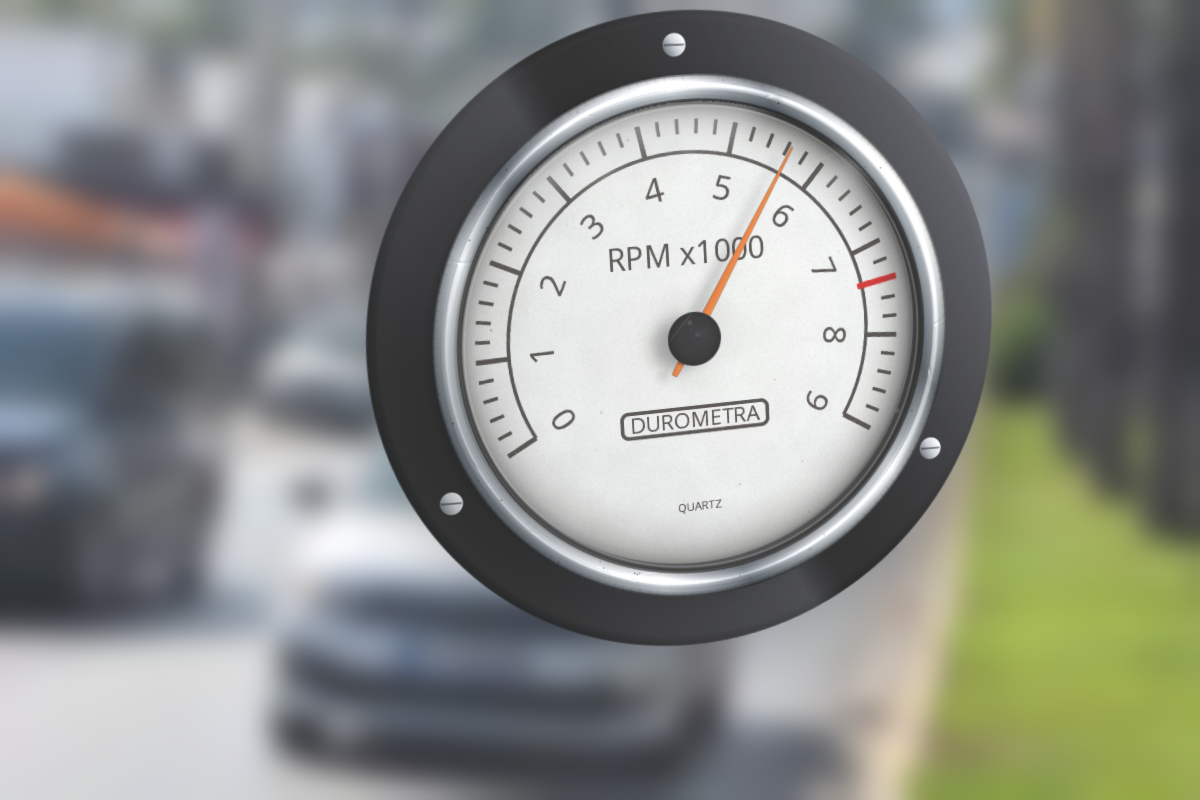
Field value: 5600 rpm
